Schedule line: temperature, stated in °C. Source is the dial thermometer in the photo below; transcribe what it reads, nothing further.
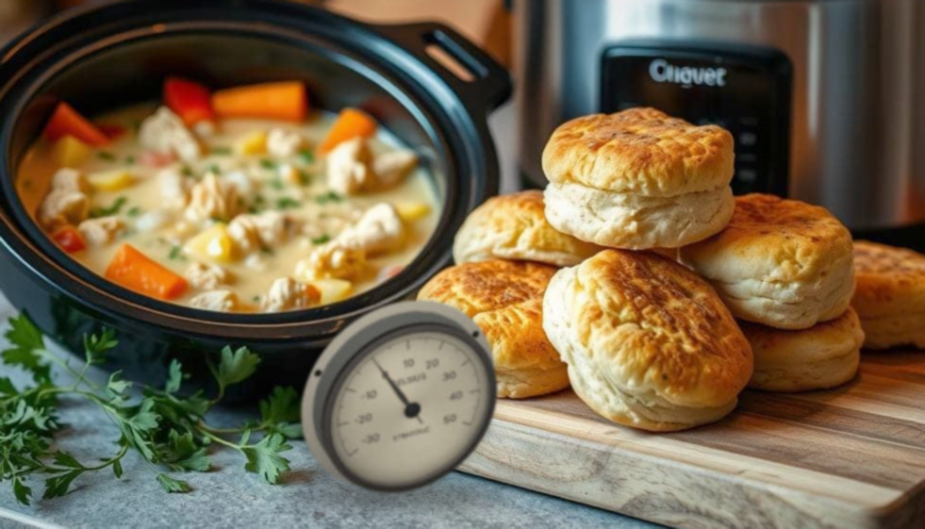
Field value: 0 °C
